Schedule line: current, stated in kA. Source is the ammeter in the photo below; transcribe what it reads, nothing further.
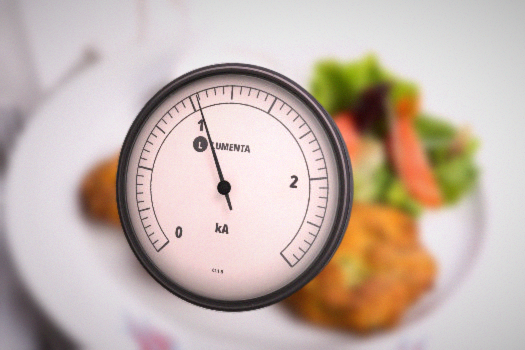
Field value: 1.05 kA
